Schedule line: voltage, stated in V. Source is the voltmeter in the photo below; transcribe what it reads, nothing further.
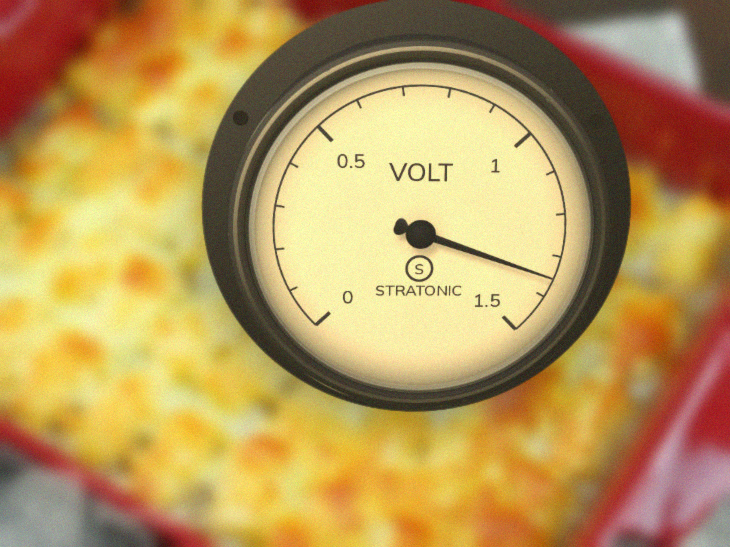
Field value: 1.35 V
